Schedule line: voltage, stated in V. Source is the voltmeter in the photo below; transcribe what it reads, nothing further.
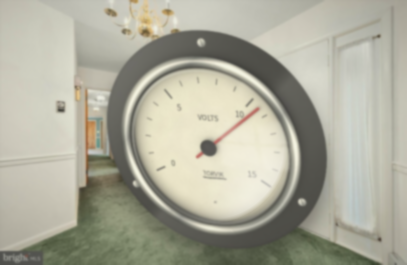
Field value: 10.5 V
